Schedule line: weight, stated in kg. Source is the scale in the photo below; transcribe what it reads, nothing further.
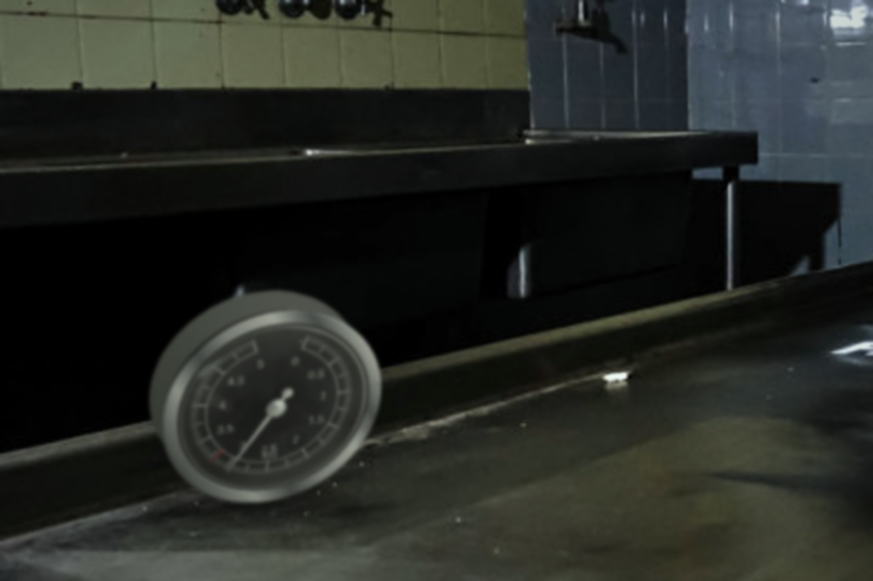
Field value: 3 kg
